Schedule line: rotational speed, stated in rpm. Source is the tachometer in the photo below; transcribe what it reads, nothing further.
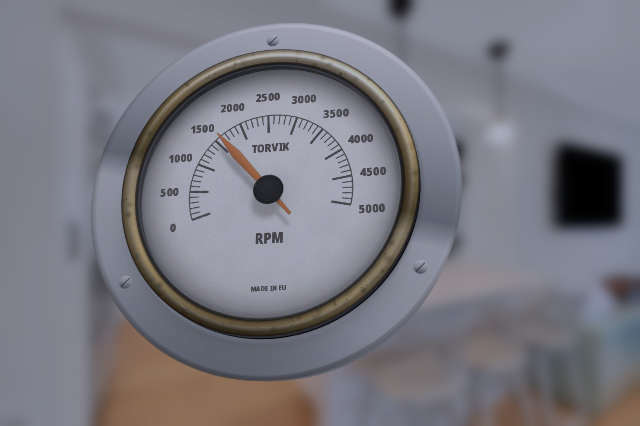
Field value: 1600 rpm
